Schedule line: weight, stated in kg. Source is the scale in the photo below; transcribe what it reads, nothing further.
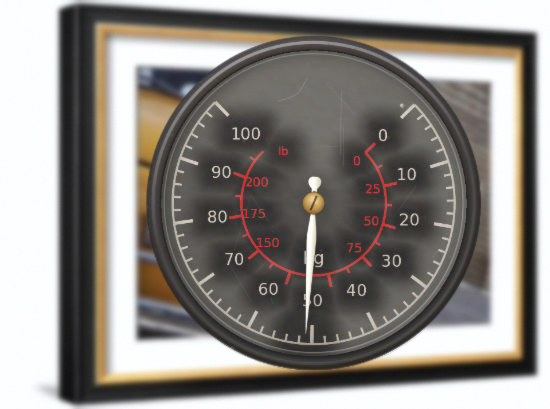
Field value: 51 kg
